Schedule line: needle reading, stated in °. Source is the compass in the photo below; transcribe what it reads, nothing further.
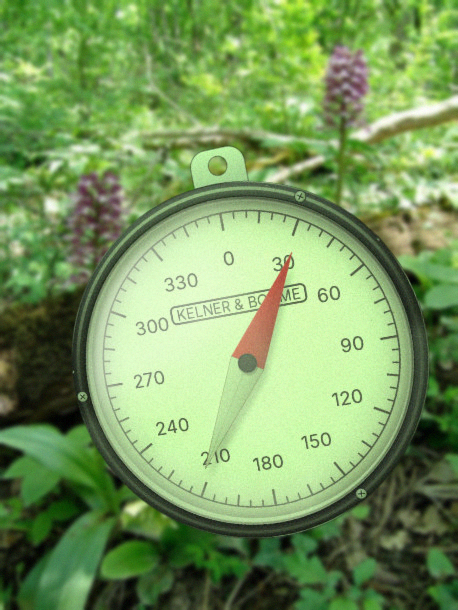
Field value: 32.5 °
